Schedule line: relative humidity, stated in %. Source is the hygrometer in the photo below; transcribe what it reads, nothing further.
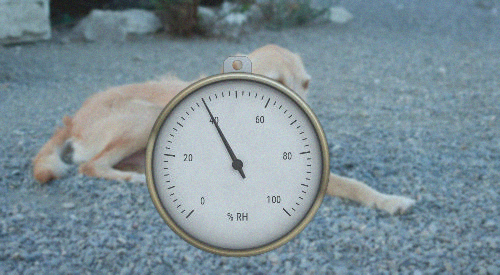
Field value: 40 %
